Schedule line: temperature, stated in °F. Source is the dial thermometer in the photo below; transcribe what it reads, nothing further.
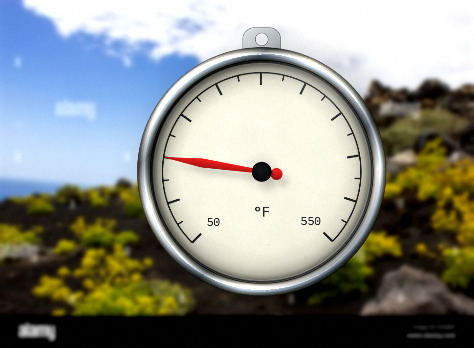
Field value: 150 °F
